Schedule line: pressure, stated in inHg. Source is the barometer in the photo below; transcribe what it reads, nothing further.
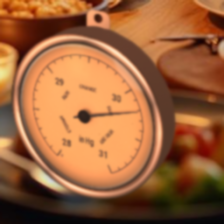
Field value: 30.2 inHg
